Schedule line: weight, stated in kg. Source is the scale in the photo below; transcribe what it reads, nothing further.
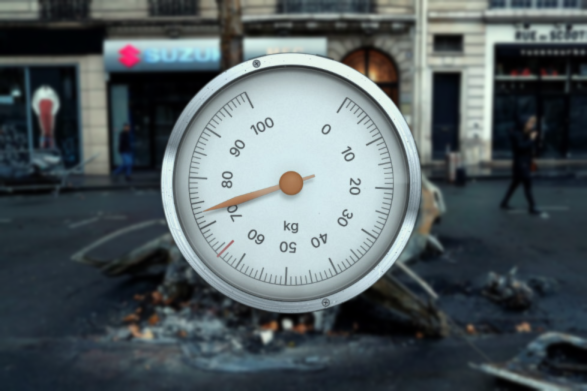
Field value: 73 kg
